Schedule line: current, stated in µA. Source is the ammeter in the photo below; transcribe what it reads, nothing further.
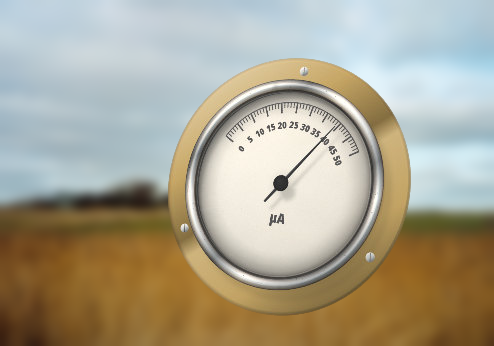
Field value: 40 µA
